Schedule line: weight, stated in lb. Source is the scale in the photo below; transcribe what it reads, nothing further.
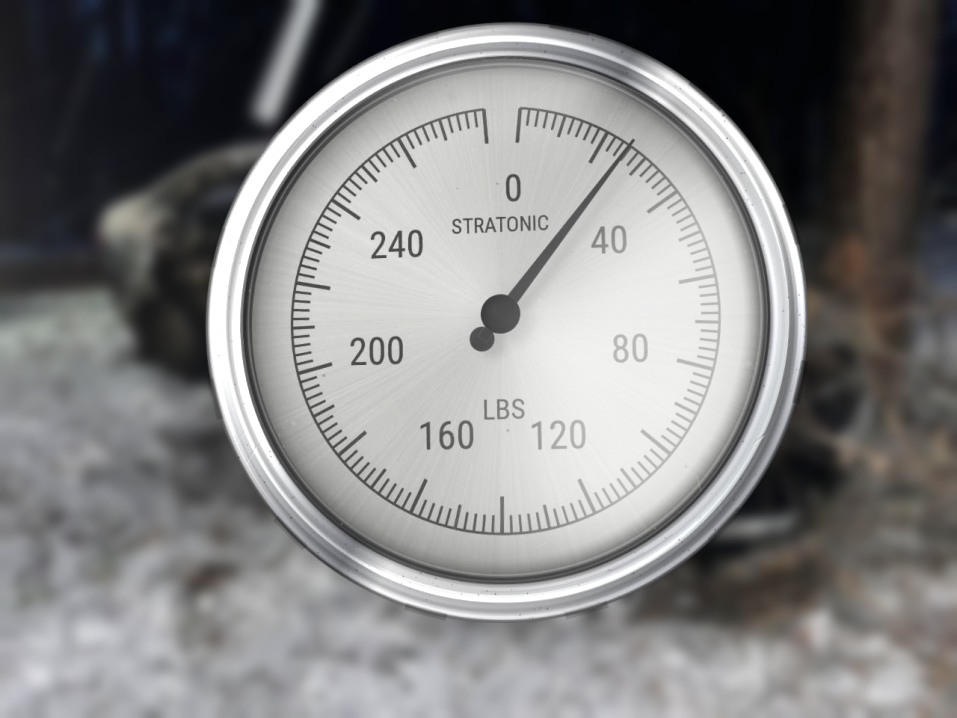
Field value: 26 lb
